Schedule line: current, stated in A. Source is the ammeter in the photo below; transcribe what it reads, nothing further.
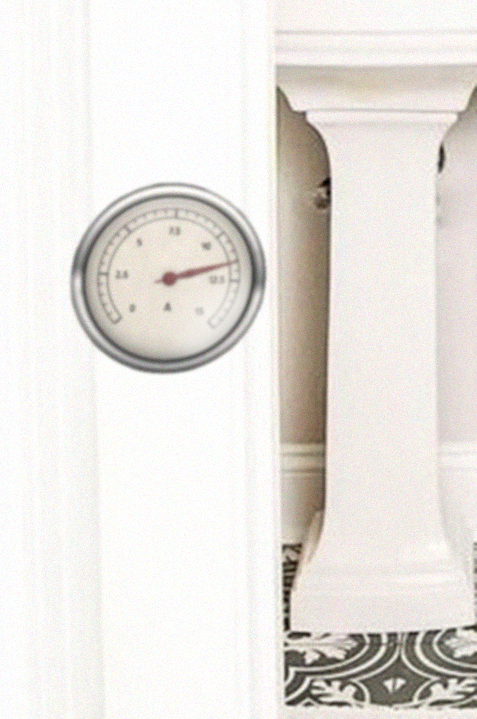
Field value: 11.5 A
